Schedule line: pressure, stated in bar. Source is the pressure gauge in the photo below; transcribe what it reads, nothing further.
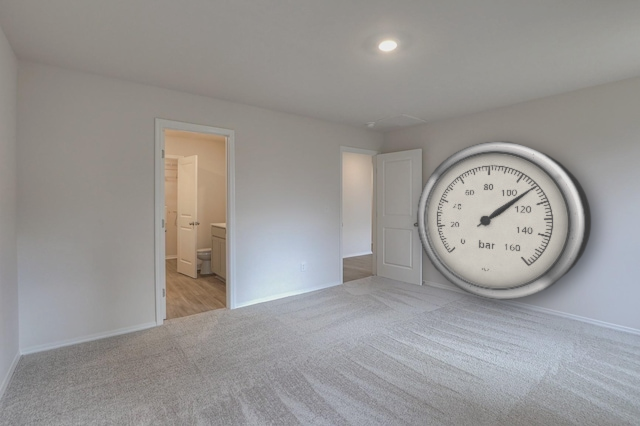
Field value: 110 bar
